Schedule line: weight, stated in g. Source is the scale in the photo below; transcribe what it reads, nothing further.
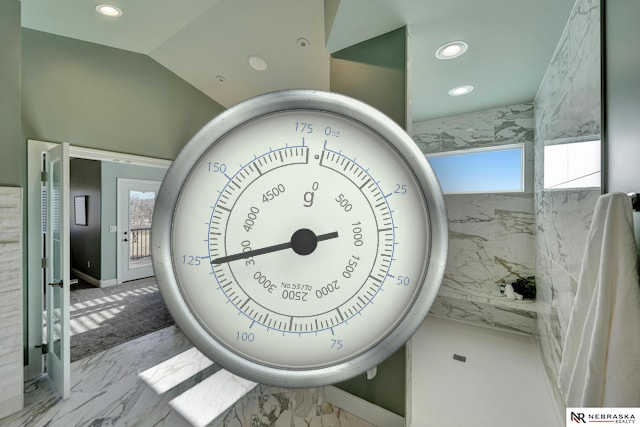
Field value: 3500 g
